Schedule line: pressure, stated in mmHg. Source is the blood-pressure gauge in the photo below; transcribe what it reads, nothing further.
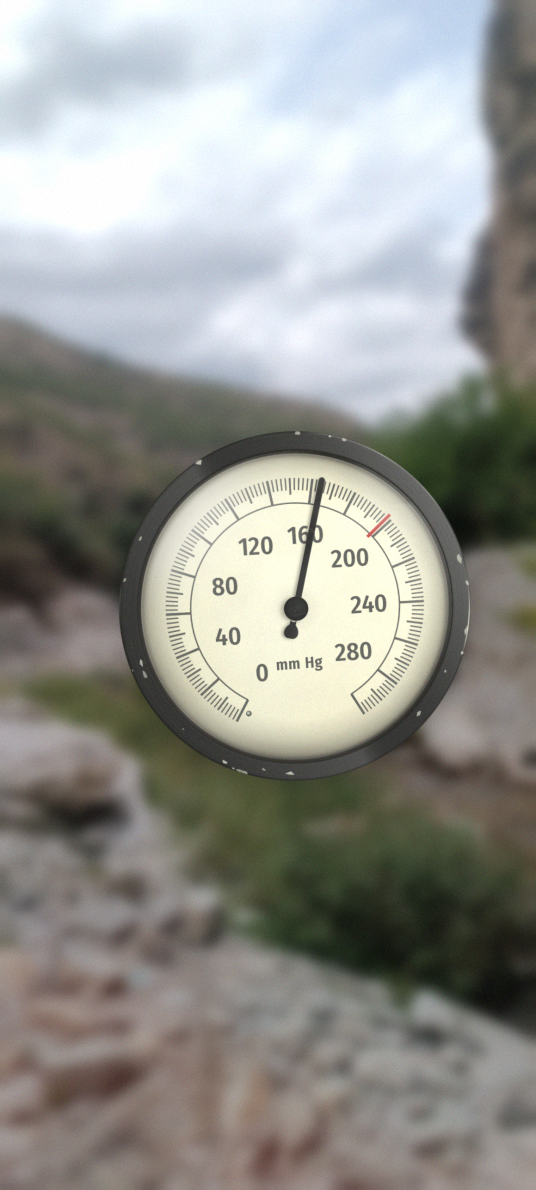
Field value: 164 mmHg
